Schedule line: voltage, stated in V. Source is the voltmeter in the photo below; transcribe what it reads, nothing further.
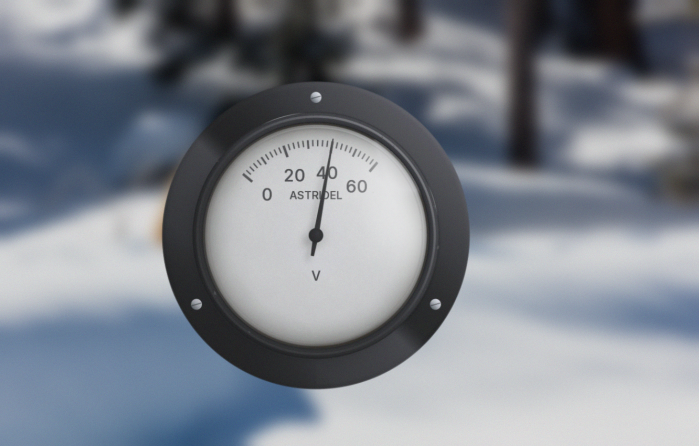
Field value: 40 V
